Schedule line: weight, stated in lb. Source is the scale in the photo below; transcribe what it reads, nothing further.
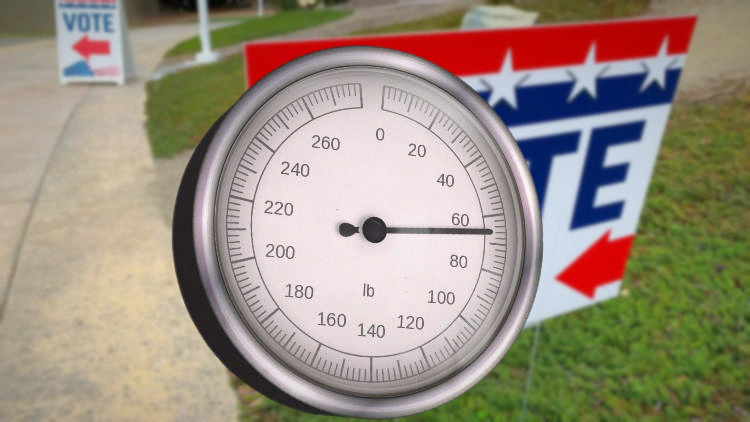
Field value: 66 lb
